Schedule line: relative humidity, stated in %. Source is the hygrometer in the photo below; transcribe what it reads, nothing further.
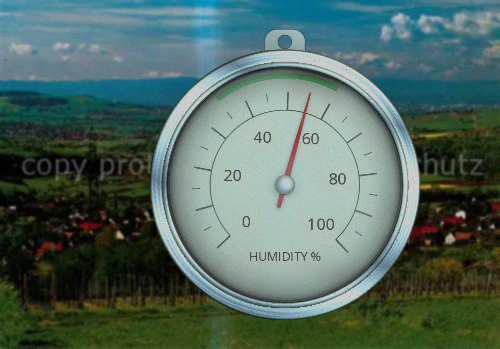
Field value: 55 %
